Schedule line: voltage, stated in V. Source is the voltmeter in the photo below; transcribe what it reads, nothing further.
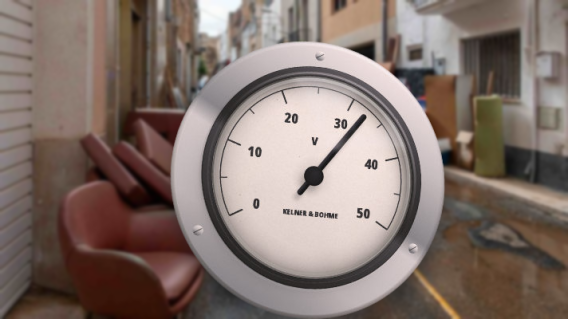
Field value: 32.5 V
